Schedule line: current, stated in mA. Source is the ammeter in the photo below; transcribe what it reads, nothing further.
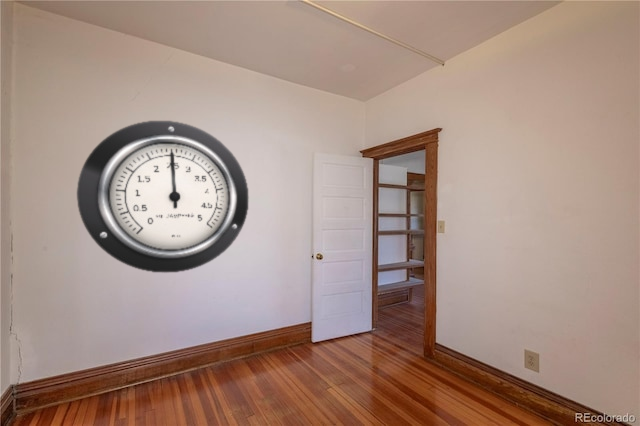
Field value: 2.5 mA
